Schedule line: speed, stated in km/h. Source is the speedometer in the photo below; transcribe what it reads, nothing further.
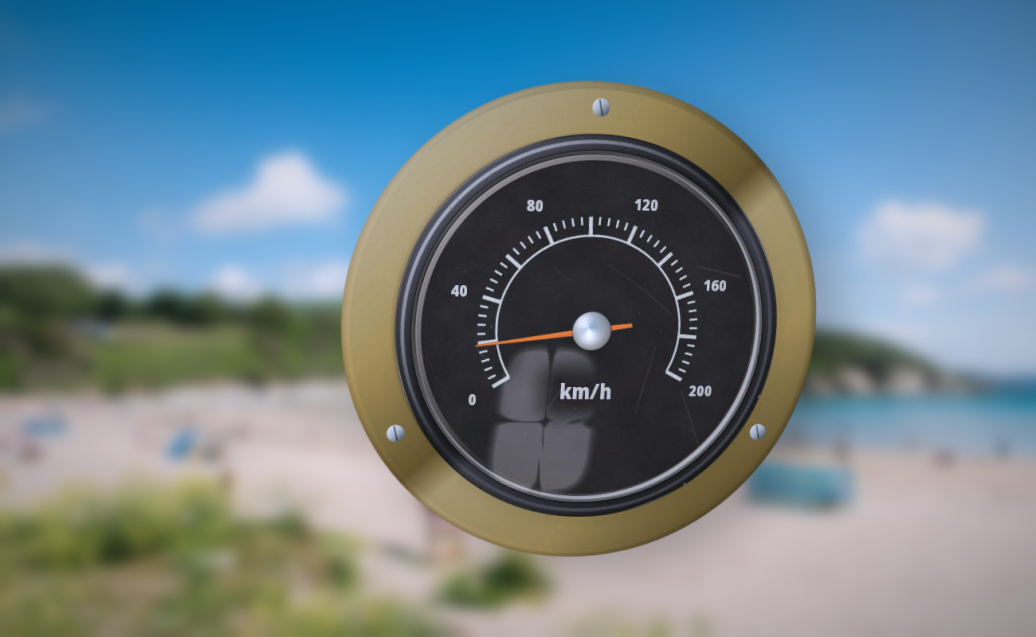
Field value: 20 km/h
